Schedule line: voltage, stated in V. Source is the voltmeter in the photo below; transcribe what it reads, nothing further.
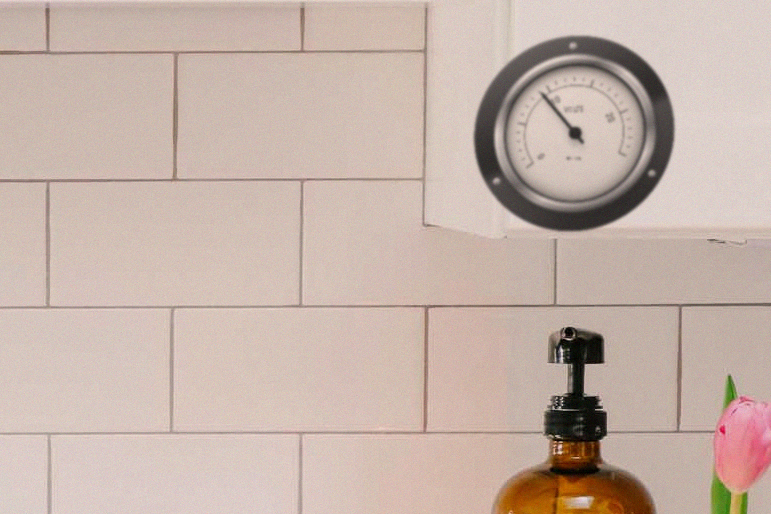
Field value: 9 V
